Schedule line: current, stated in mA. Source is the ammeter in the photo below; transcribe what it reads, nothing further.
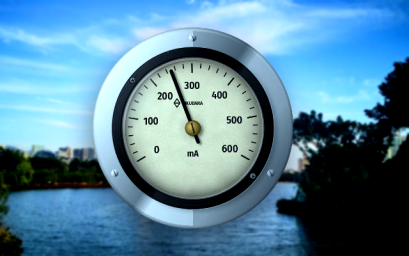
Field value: 250 mA
